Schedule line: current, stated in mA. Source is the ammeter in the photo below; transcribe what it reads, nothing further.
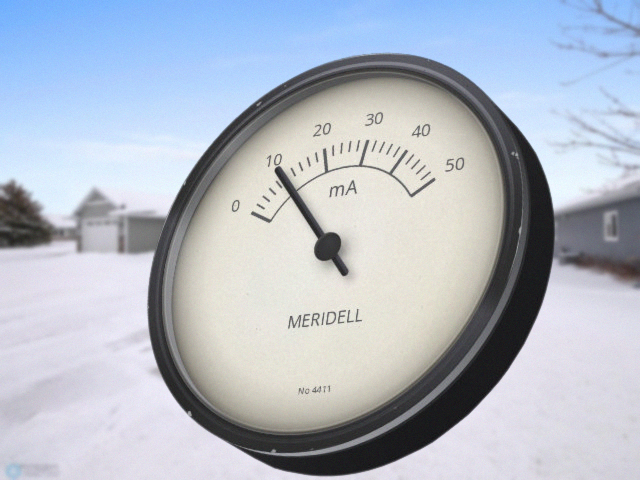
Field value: 10 mA
